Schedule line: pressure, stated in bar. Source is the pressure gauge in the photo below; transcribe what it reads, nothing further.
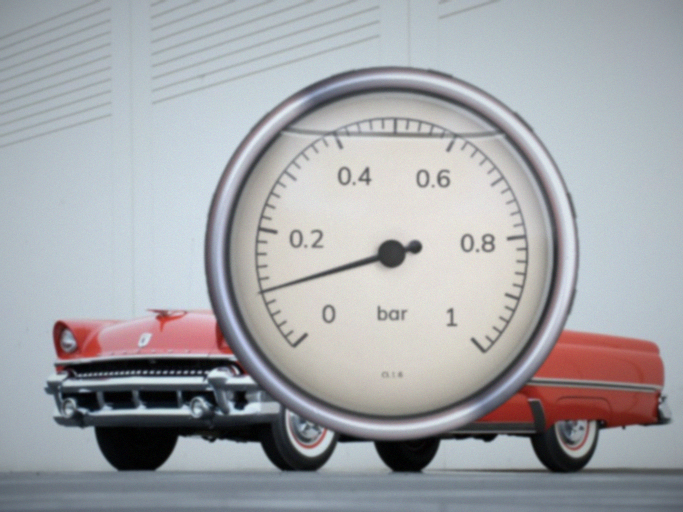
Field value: 0.1 bar
